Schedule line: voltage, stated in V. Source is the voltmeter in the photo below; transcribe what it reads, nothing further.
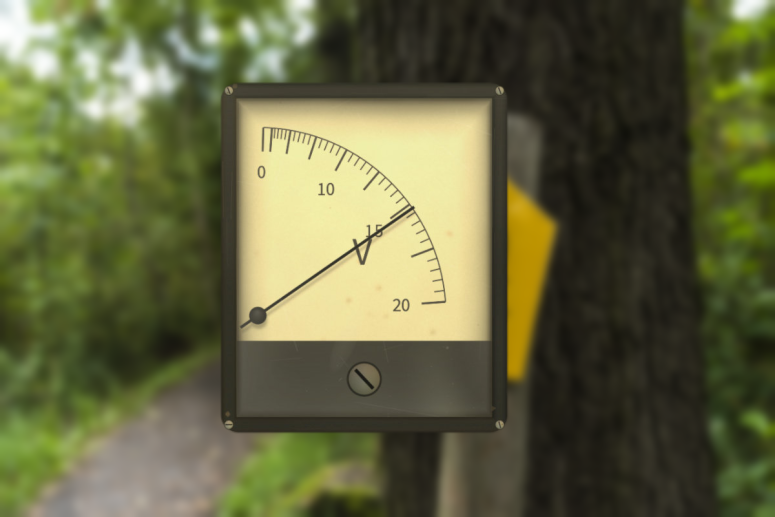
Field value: 15.25 V
